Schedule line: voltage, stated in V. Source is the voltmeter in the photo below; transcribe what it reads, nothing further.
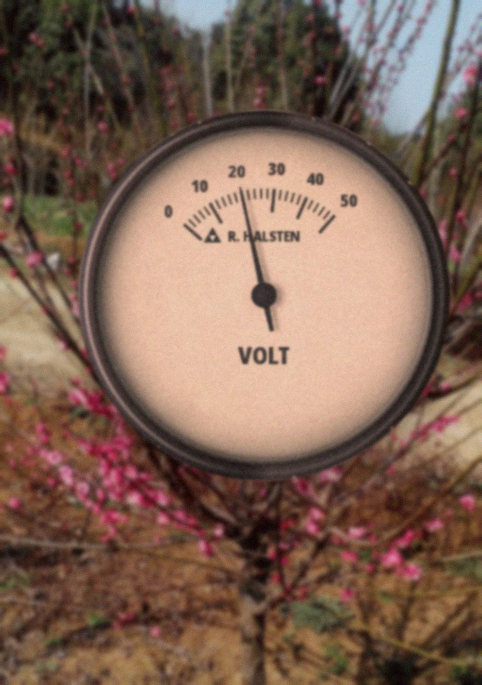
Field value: 20 V
